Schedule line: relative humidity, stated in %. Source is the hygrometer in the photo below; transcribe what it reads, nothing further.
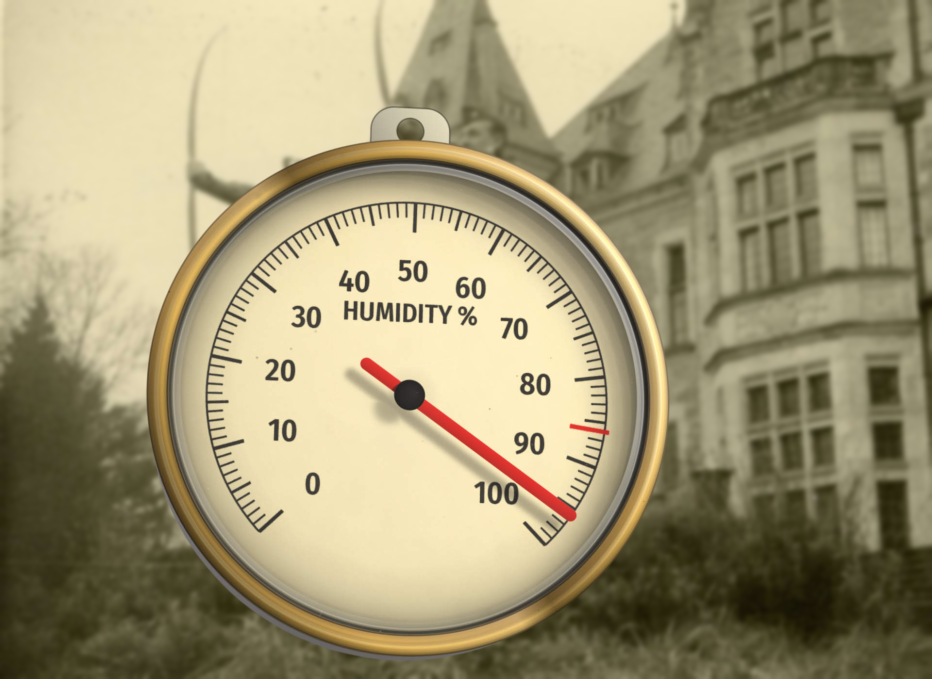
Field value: 96 %
